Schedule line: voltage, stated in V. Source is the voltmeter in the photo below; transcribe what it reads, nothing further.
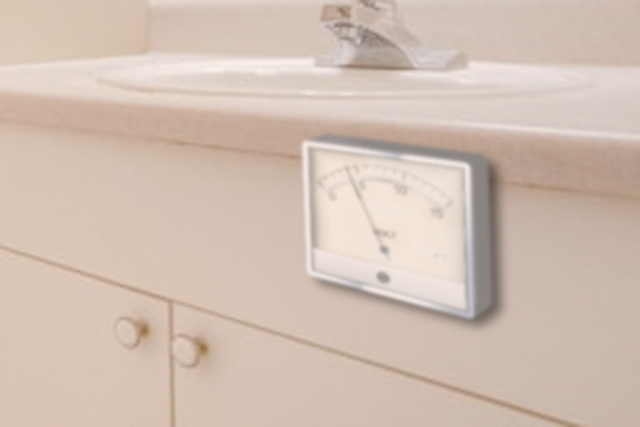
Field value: 4 V
